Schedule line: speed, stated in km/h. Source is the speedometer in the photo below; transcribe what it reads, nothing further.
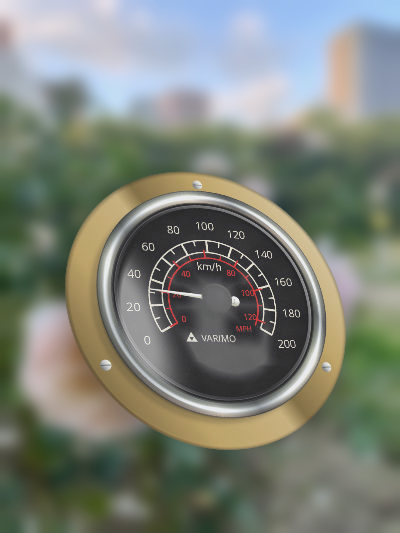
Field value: 30 km/h
